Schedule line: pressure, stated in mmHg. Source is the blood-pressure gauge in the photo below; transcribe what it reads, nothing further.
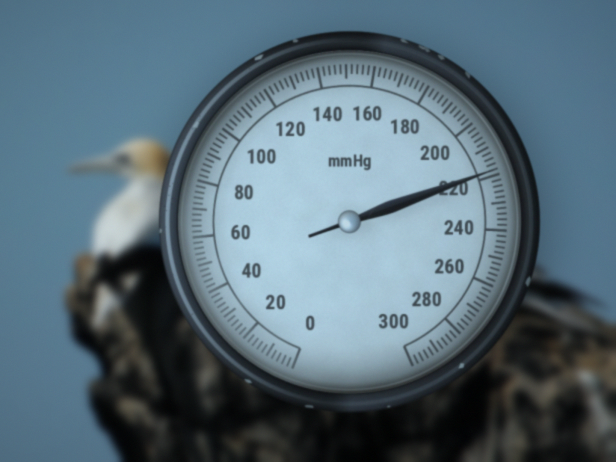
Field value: 218 mmHg
